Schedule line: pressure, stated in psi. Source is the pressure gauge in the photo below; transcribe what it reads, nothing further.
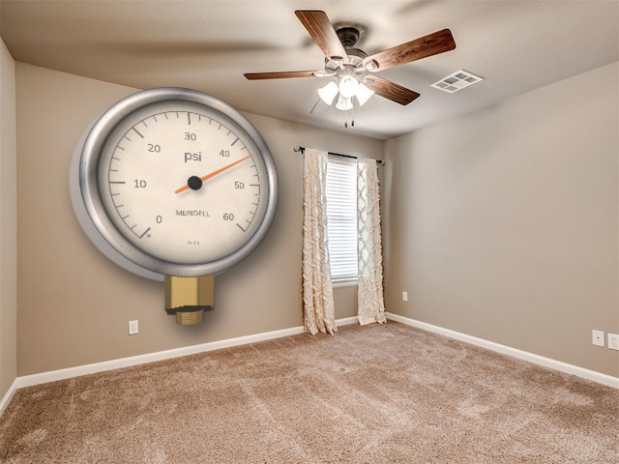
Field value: 44 psi
